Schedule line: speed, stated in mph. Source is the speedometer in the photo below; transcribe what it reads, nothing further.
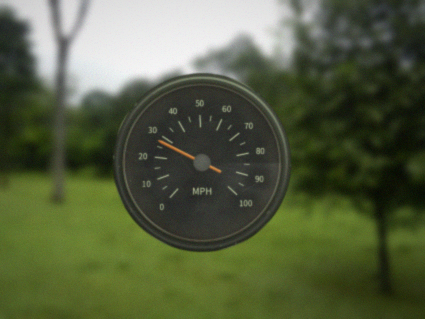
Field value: 27.5 mph
